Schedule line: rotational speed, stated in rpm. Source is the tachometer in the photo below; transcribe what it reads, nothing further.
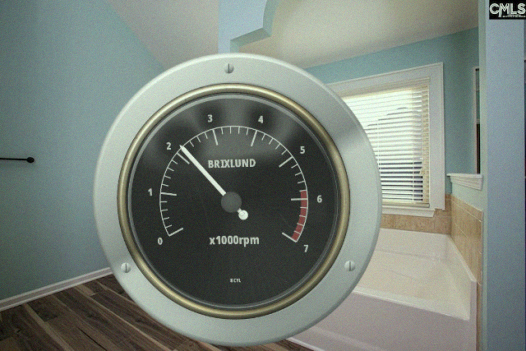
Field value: 2200 rpm
